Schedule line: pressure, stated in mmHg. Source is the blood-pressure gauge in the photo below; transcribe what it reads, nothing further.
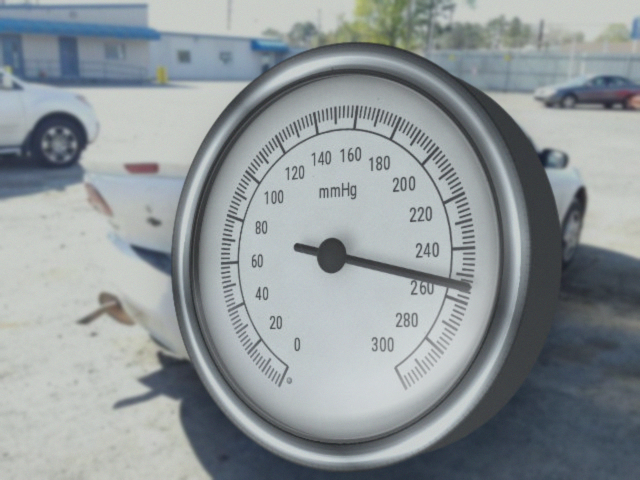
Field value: 254 mmHg
